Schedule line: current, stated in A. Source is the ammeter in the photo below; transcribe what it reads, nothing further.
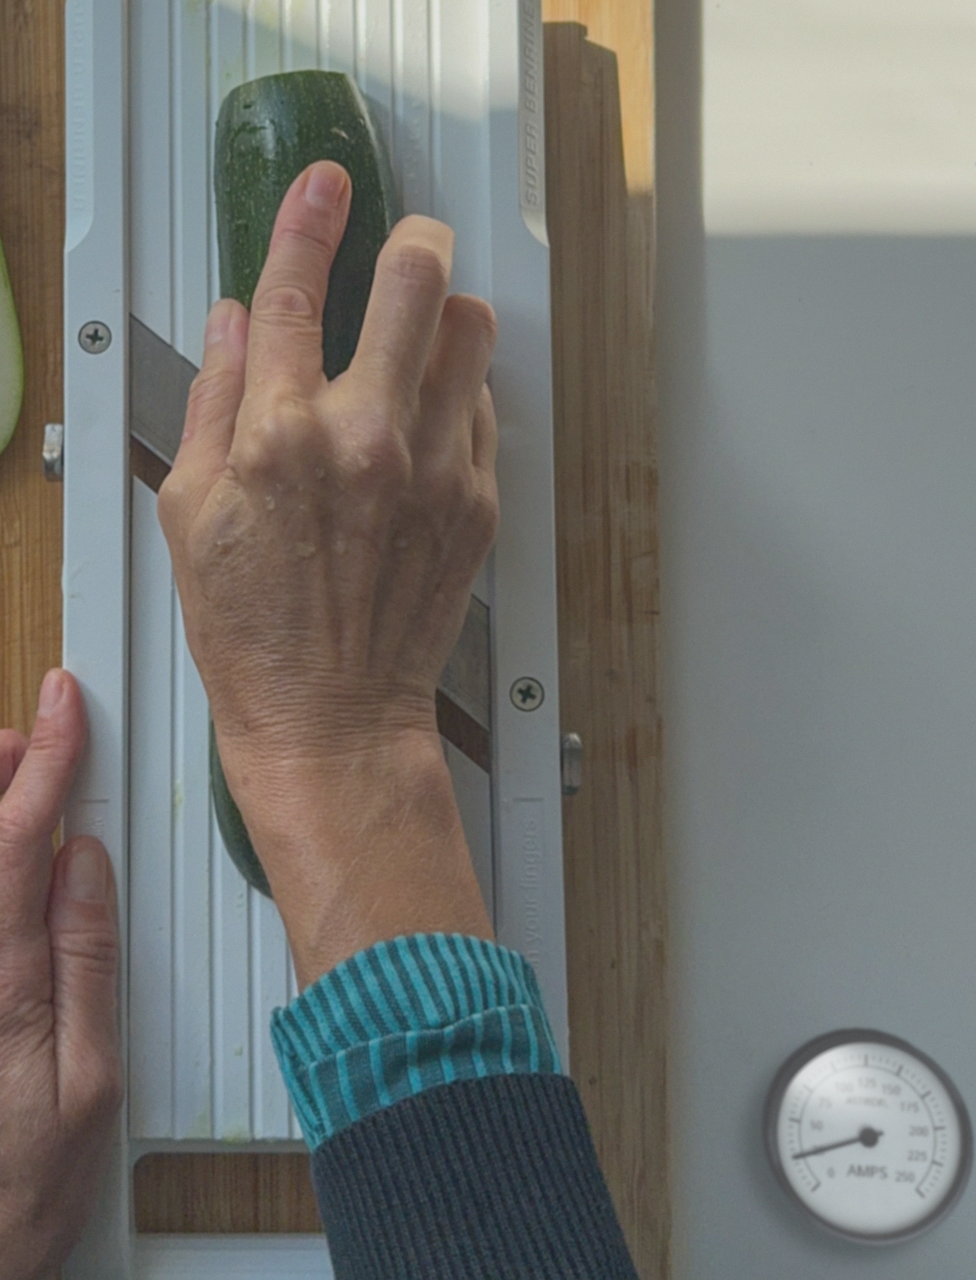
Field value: 25 A
